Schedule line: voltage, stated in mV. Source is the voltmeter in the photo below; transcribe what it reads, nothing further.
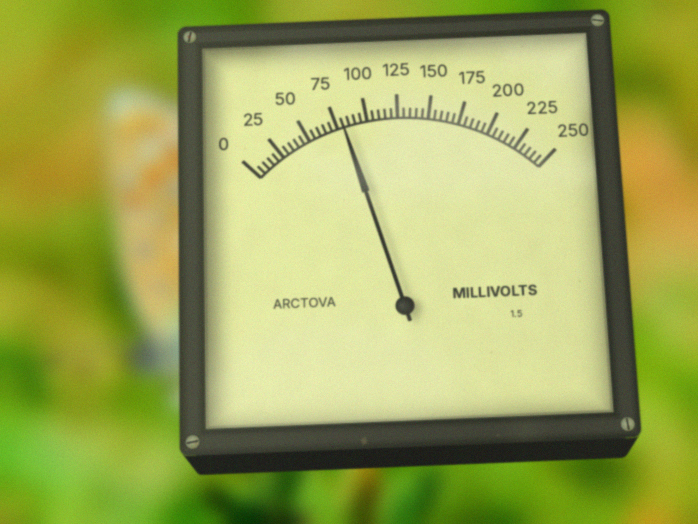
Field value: 80 mV
